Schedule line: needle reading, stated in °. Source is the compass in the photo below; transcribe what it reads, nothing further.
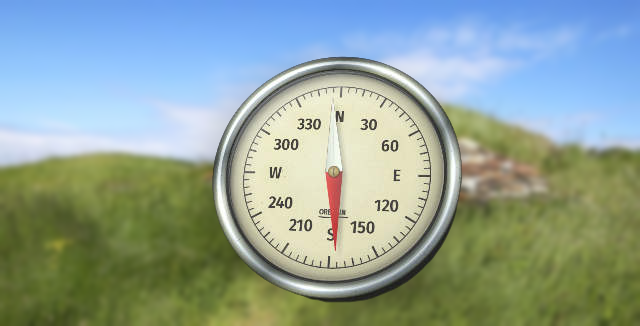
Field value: 175 °
